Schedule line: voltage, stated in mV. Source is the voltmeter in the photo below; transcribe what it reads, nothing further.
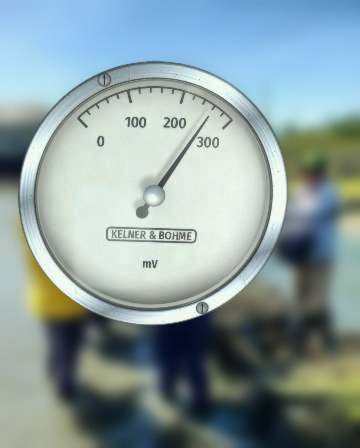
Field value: 260 mV
